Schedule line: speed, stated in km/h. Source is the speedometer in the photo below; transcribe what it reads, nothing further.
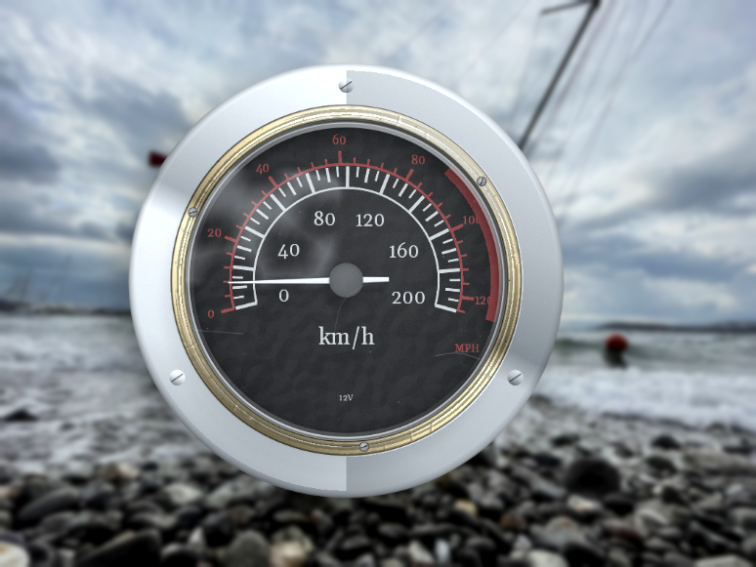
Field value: 12.5 km/h
